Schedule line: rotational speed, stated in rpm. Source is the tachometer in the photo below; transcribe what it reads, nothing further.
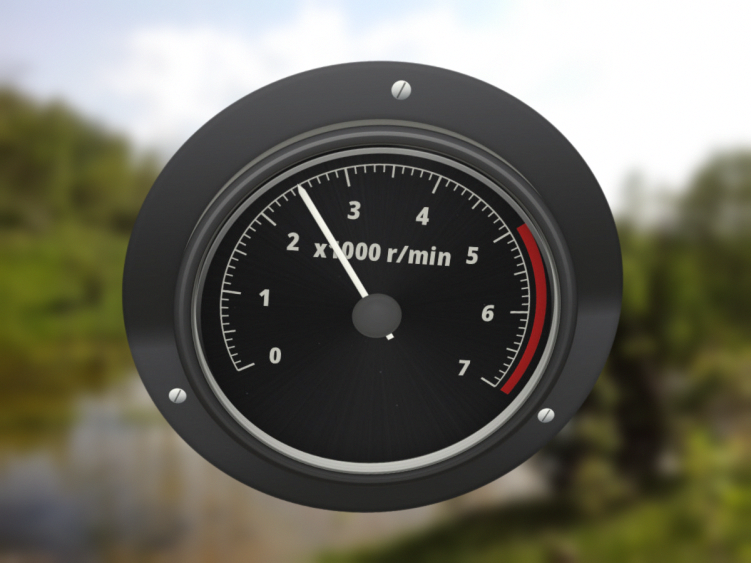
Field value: 2500 rpm
